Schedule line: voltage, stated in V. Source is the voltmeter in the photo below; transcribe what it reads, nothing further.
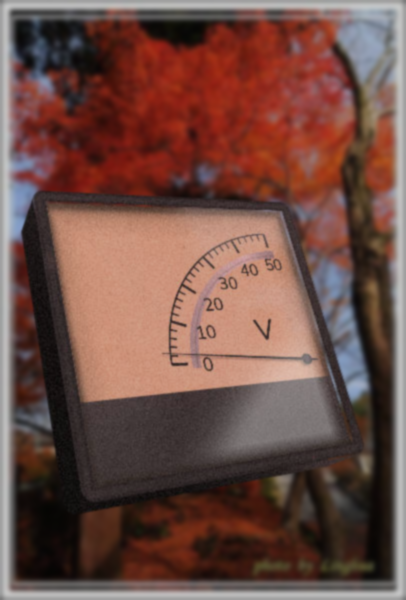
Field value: 2 V
